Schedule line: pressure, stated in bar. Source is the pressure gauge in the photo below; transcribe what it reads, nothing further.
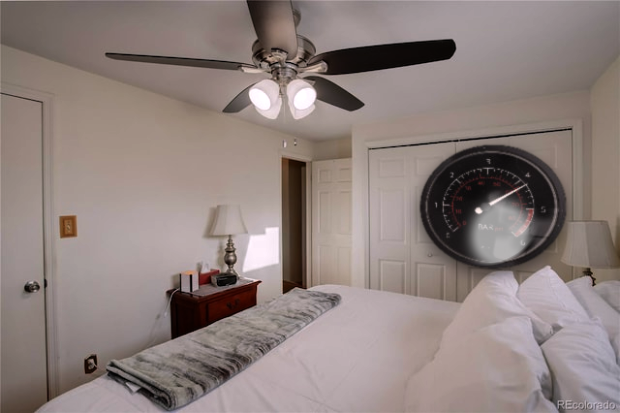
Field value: 4.2 bar
